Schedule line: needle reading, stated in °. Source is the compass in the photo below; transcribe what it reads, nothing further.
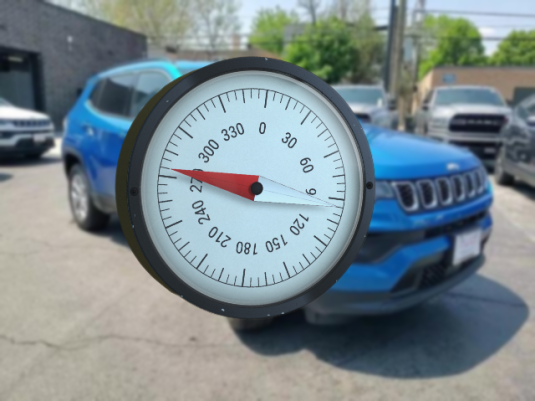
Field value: 275 °
